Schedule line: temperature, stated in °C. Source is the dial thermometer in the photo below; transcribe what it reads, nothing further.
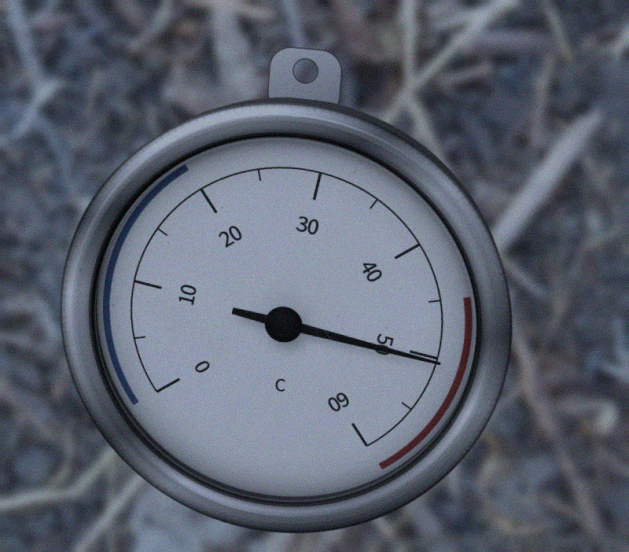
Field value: 50 °C
